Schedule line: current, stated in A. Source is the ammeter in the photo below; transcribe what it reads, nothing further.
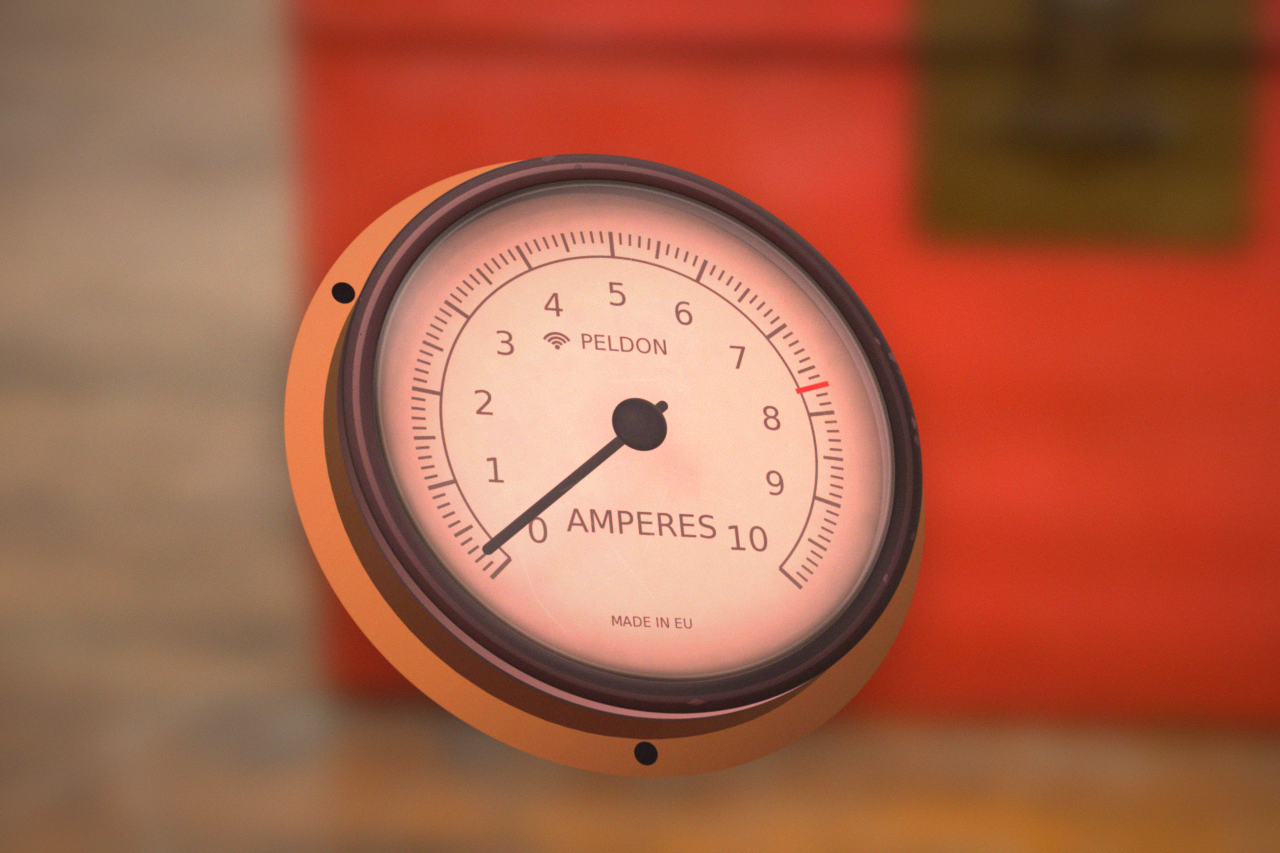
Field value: 0.2 A
